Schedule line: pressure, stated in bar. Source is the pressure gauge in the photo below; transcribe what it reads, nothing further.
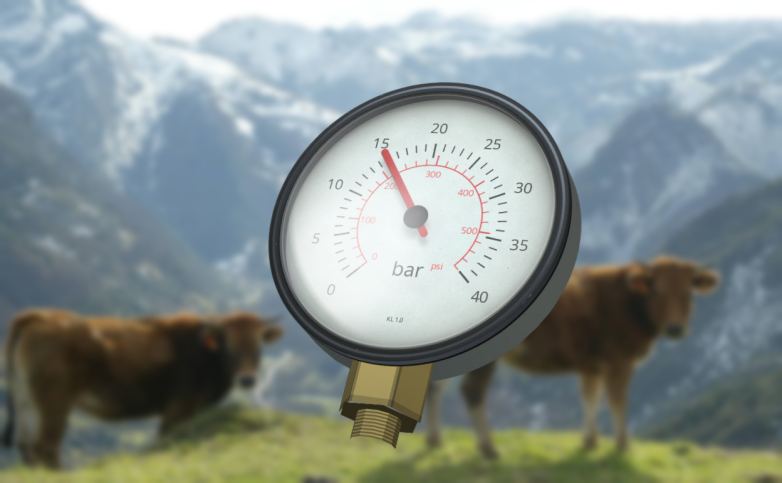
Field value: 15 bar
